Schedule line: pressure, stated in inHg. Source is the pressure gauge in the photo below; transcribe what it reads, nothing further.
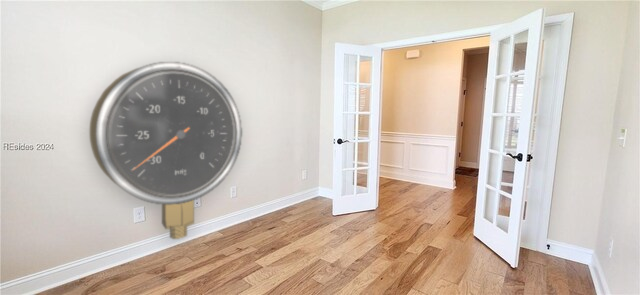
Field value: -29 inHg
